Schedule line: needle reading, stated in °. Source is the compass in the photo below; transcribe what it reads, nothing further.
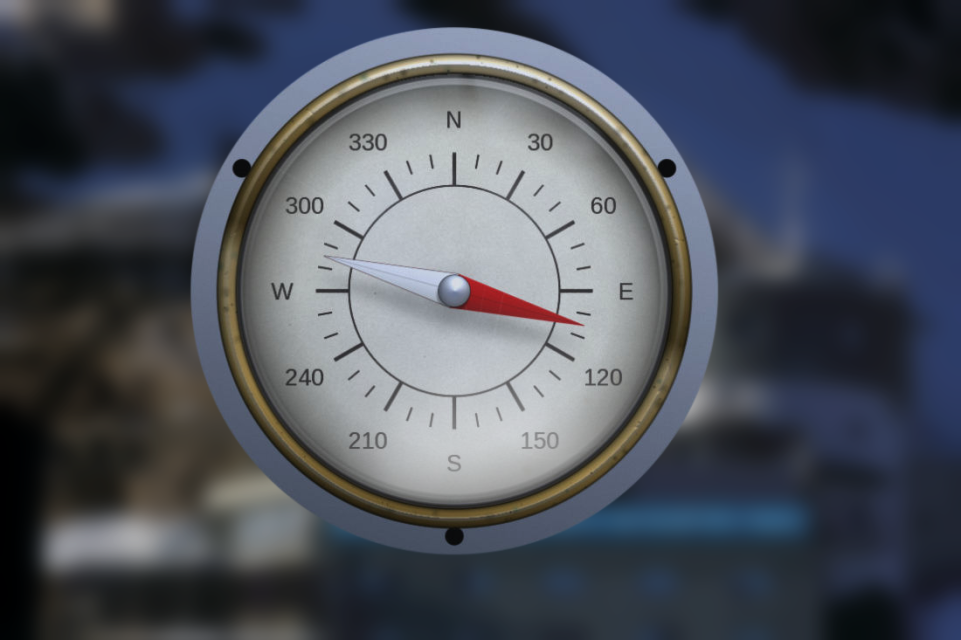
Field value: 105 °
